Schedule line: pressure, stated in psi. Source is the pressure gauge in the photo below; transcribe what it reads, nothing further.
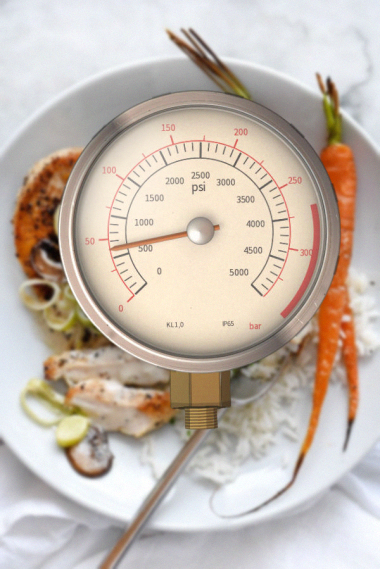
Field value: 600 psi
